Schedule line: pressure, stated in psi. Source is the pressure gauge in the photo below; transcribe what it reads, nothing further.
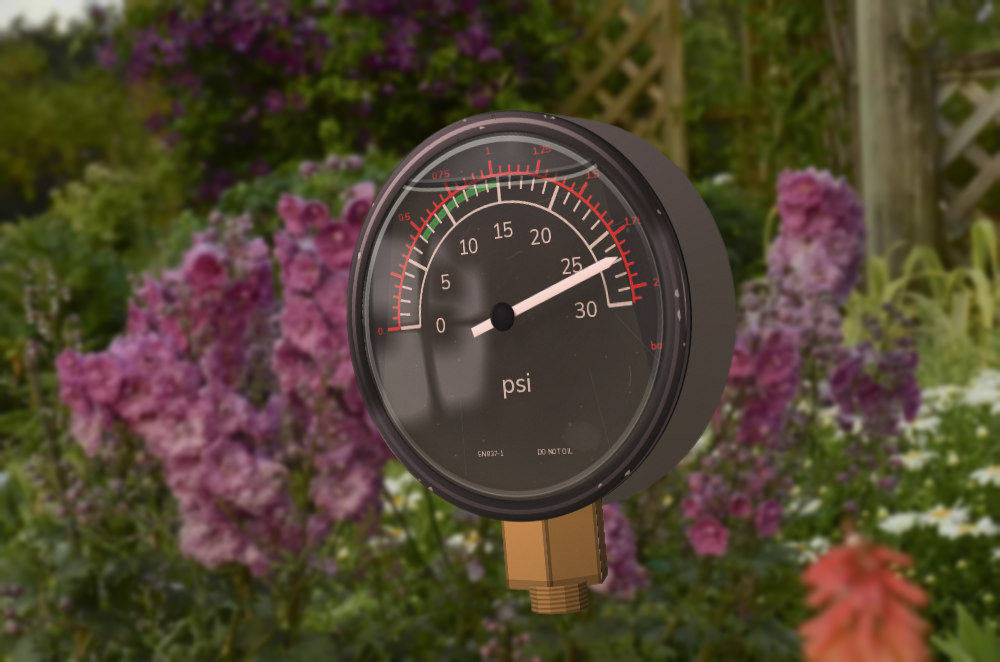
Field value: 27 psi
